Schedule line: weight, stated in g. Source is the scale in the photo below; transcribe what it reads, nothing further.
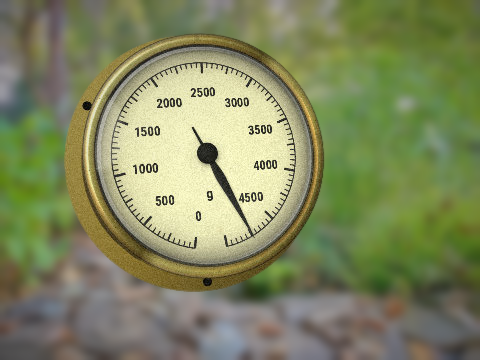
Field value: 4750 g
